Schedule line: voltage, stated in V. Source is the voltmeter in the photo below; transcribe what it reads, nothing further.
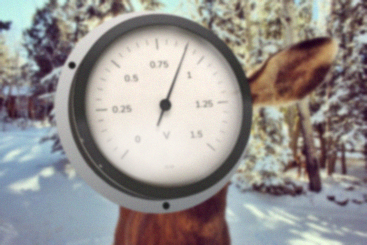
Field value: 0.9 V
